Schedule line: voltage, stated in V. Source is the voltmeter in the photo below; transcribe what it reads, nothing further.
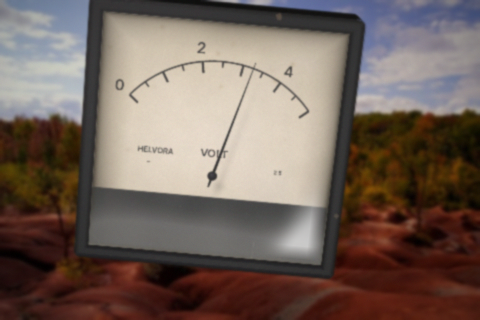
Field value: 3.25 V
